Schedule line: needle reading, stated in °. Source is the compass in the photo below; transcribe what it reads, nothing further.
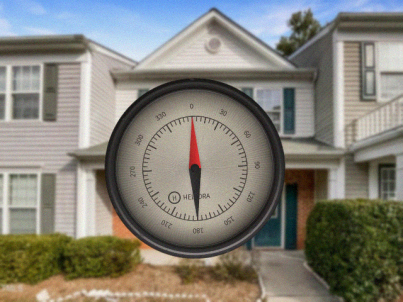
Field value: 0 °
